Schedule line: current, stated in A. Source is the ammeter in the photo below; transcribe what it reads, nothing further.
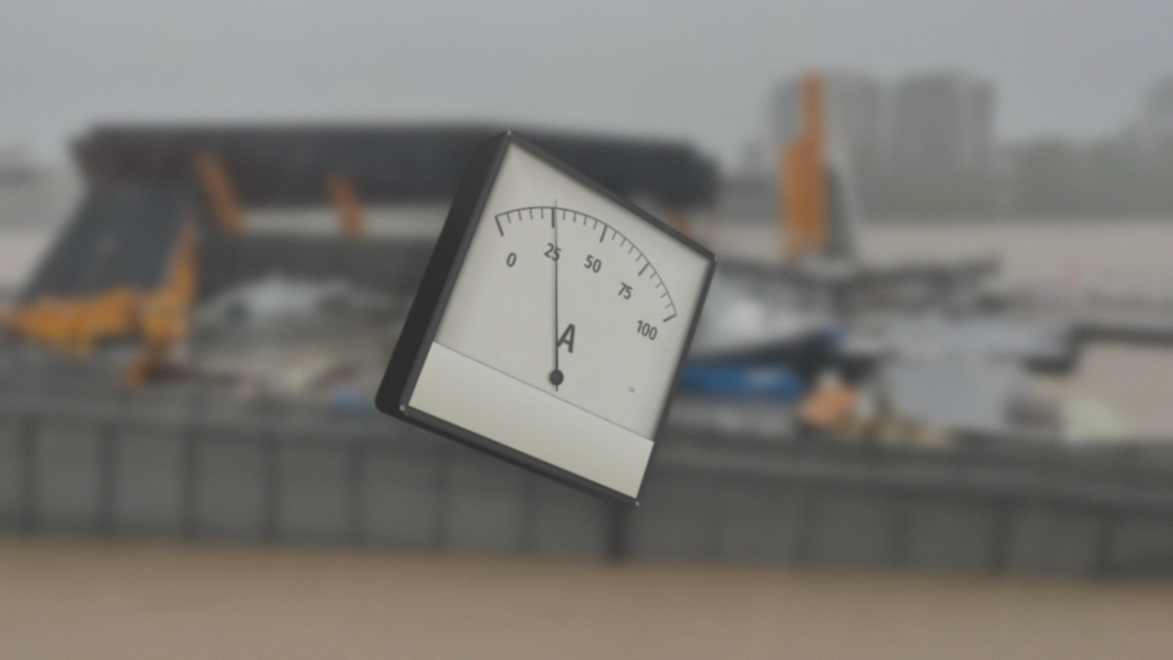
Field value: 25 A
